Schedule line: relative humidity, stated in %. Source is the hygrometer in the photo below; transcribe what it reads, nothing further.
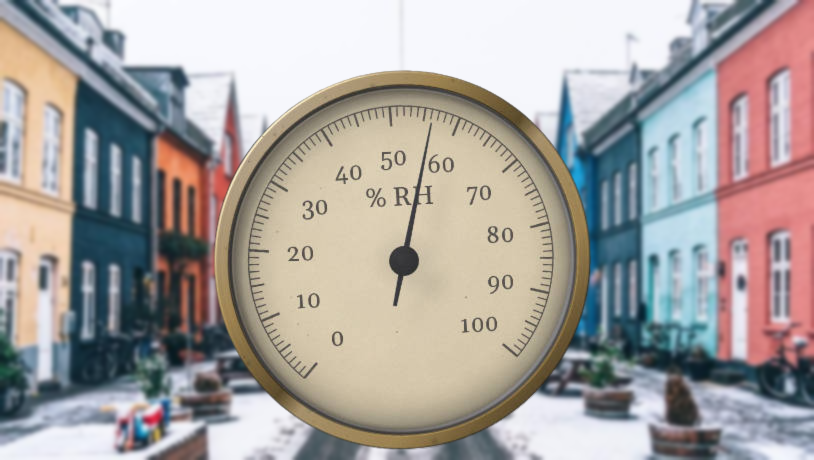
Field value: 56 %
